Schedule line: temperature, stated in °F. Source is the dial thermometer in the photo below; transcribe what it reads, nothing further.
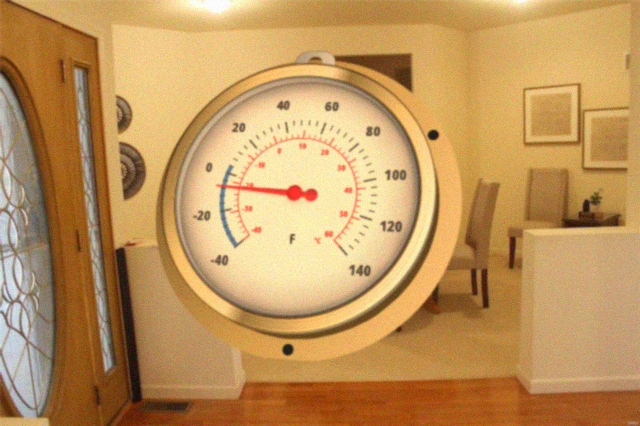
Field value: -8 °F
